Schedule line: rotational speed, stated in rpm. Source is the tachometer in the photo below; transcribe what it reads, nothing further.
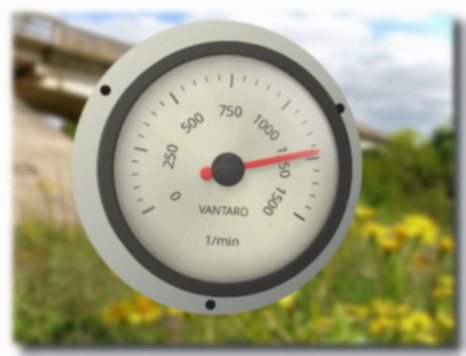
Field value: 1225 rpm
